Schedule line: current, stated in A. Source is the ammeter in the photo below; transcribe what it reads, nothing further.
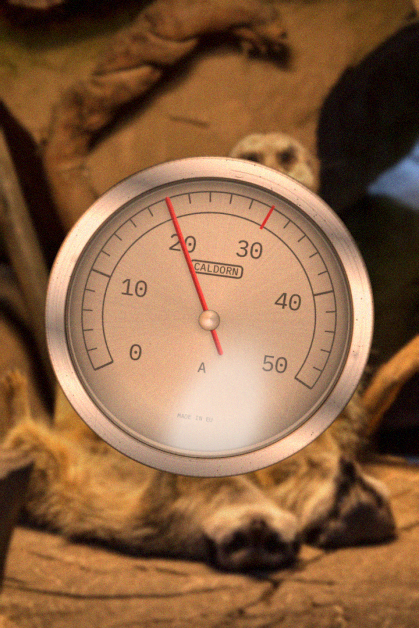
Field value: 20 A
